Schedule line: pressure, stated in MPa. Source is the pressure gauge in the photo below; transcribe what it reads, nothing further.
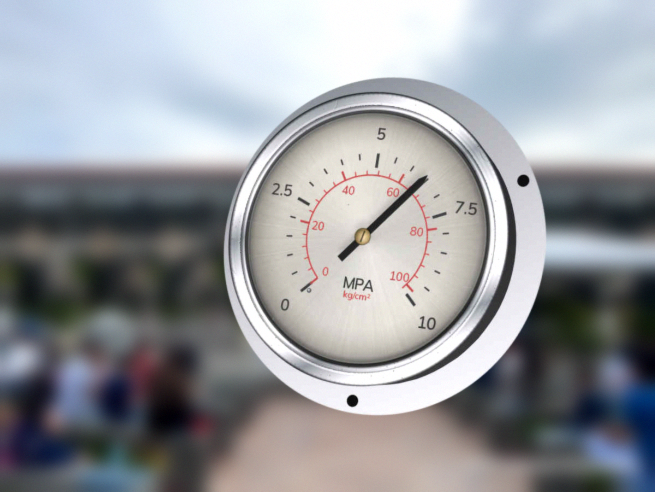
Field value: 6.5 MPa
